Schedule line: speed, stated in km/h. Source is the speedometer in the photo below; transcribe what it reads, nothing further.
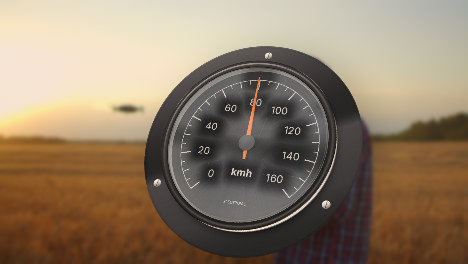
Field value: 80 km/h
